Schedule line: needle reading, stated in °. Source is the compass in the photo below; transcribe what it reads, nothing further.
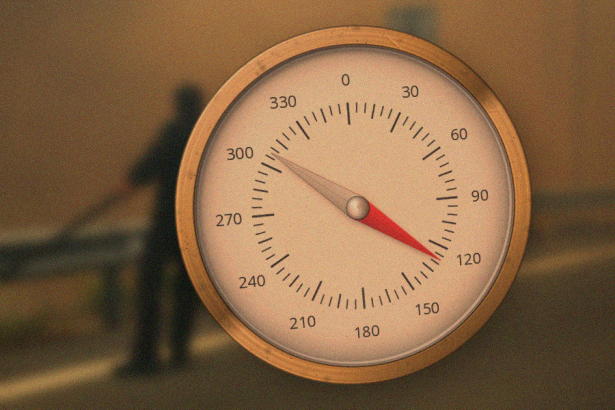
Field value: 127.5 °
